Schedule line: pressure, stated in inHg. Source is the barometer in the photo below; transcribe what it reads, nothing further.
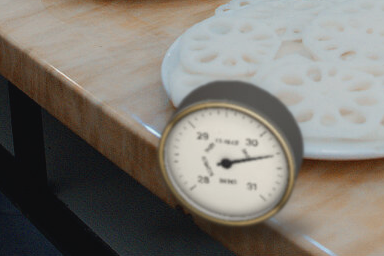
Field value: 30.3 inHg
